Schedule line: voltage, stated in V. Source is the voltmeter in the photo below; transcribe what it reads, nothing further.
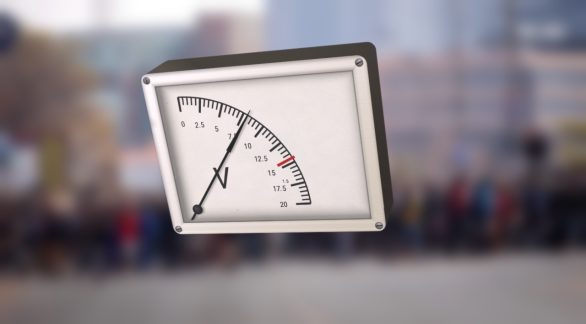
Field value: 8 V
